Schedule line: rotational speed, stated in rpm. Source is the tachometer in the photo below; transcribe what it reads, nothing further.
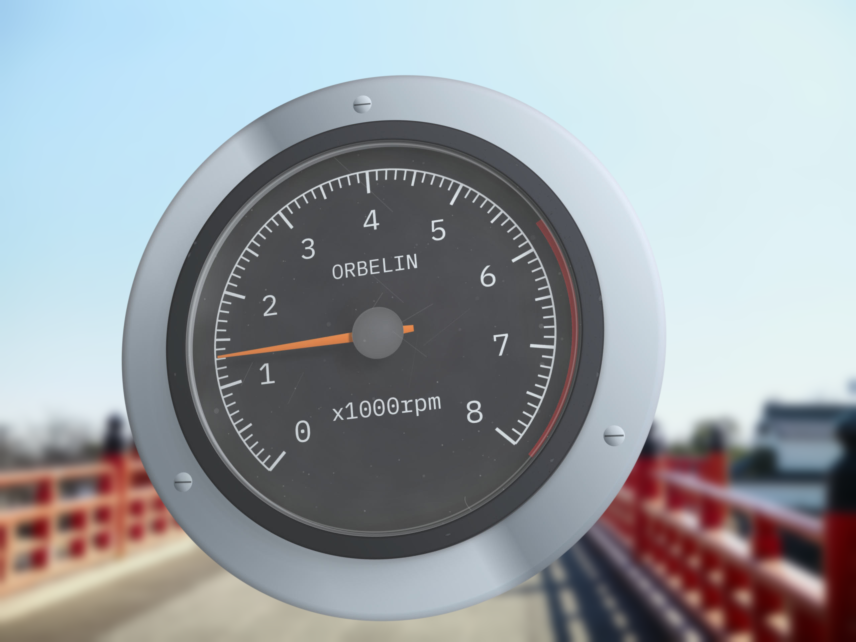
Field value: 1300 rpm
